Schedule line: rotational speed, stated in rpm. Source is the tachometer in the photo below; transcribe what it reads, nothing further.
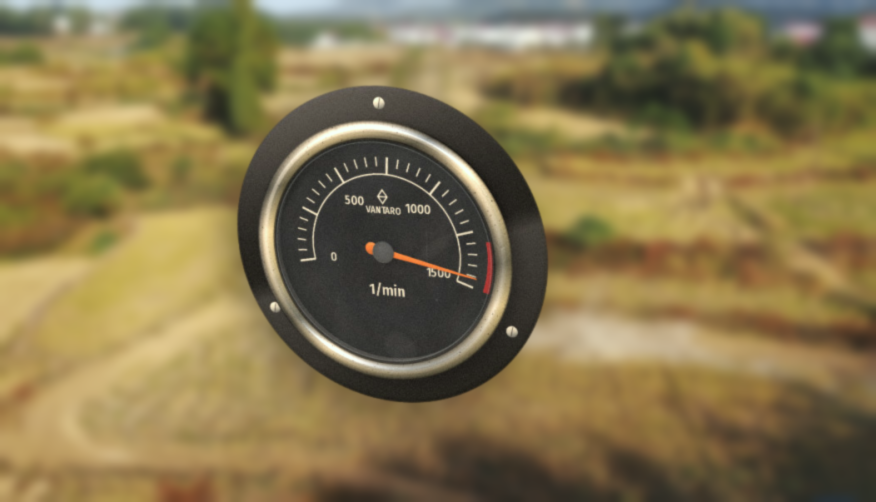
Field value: 1450 rpm
